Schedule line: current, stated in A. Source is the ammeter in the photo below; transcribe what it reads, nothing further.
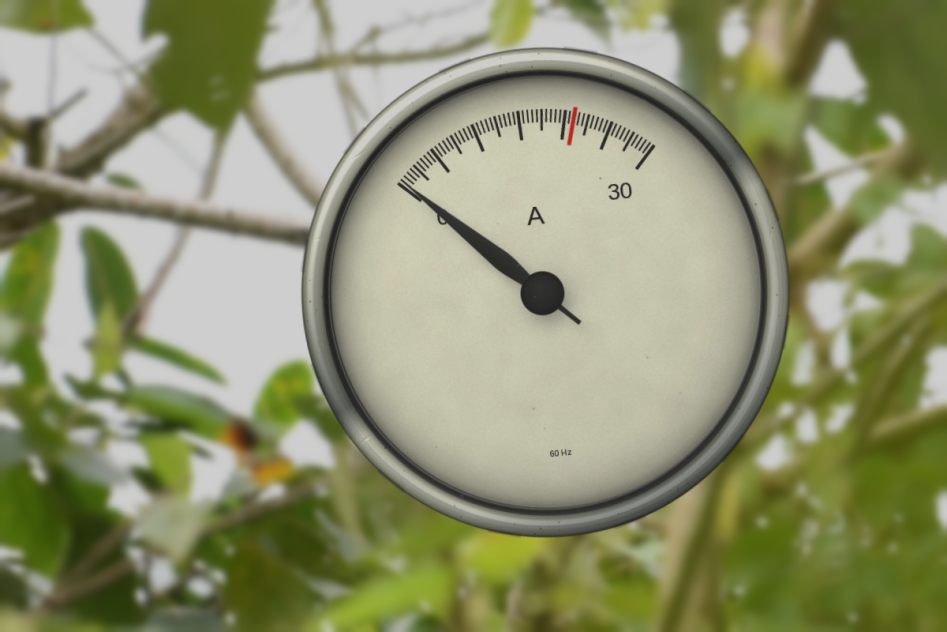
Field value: 0.5 A
